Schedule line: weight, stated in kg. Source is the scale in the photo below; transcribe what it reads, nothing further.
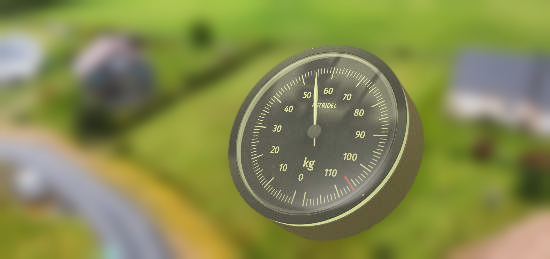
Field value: 55 kg
